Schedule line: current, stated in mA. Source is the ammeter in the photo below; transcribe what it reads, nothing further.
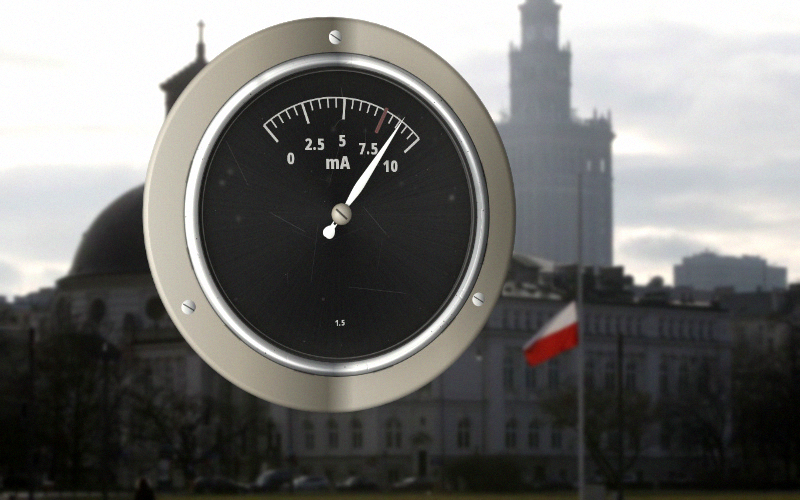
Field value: 8.5 mA
